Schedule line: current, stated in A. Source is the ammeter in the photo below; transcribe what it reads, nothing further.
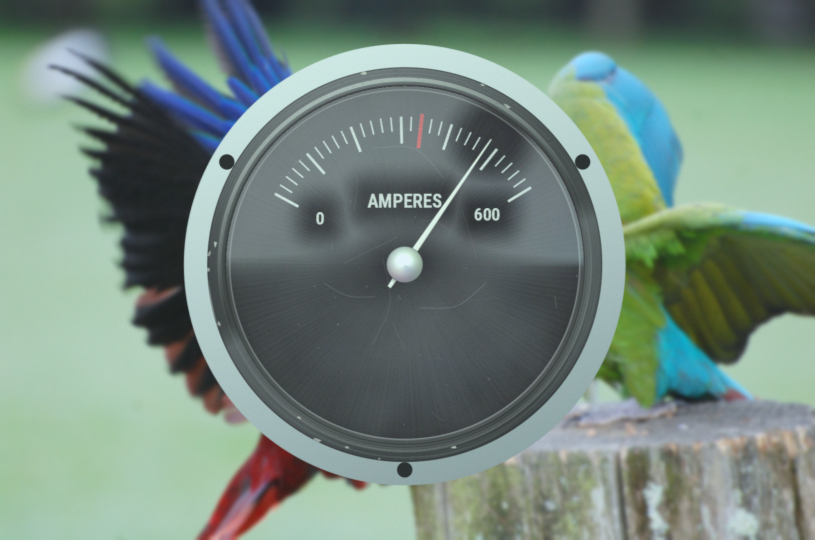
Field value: 480 A
